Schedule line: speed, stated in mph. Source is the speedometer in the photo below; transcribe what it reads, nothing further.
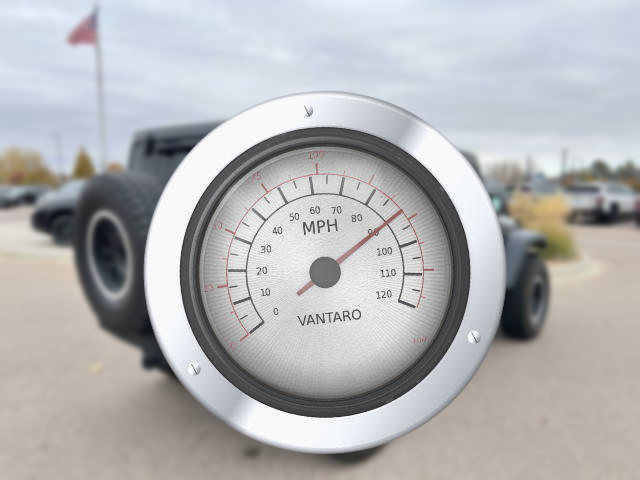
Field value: 90 mph
